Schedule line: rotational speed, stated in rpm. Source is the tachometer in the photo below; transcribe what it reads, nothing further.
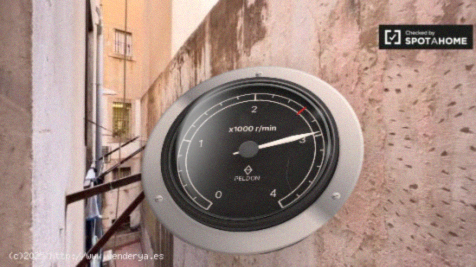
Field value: 3000 rpm
